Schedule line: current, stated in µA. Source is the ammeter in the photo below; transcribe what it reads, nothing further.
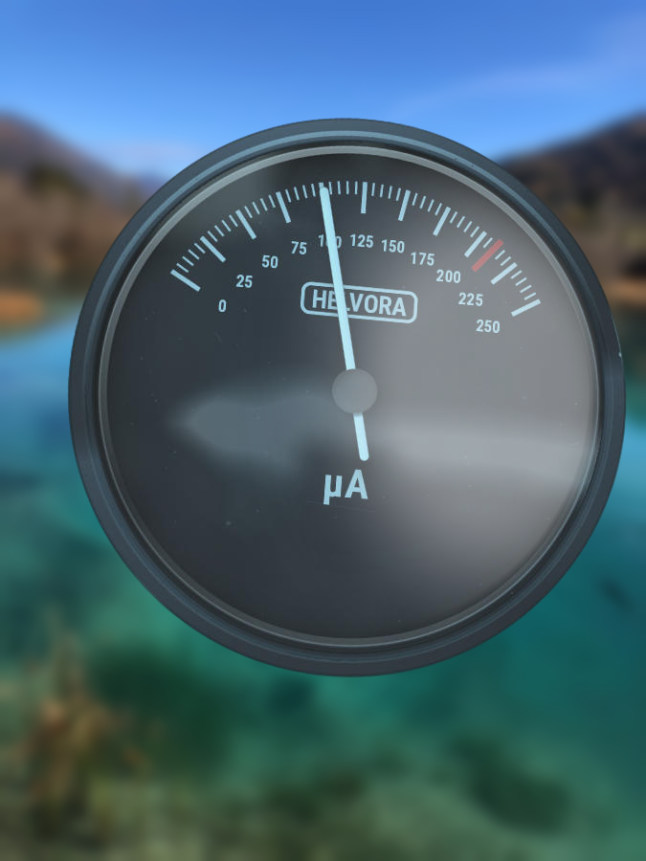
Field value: 100 µA
